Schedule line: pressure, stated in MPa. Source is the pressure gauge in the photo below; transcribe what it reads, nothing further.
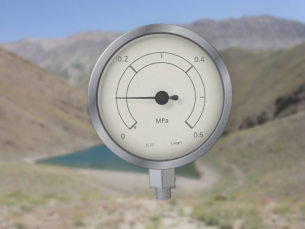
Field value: 0.1 MPa
